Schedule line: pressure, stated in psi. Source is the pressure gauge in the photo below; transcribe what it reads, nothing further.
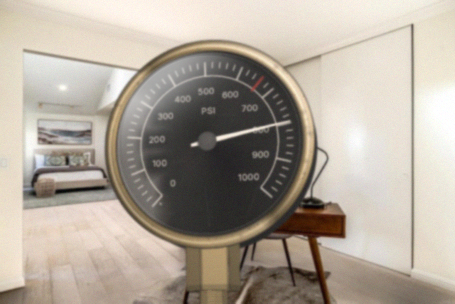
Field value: 800 psi
